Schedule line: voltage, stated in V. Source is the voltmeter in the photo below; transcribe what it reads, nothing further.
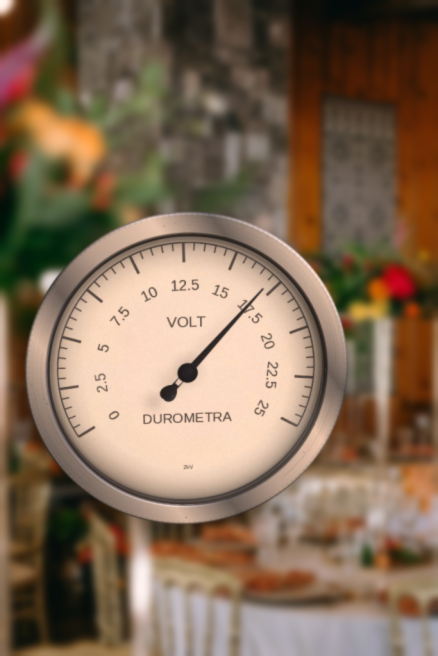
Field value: 17 V
